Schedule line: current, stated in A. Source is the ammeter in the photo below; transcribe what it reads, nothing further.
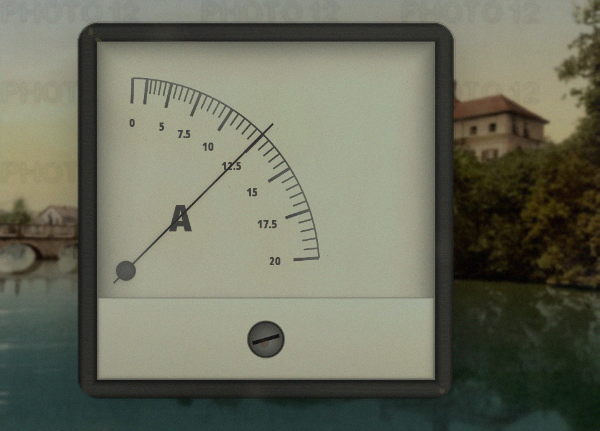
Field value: 12.5 A
